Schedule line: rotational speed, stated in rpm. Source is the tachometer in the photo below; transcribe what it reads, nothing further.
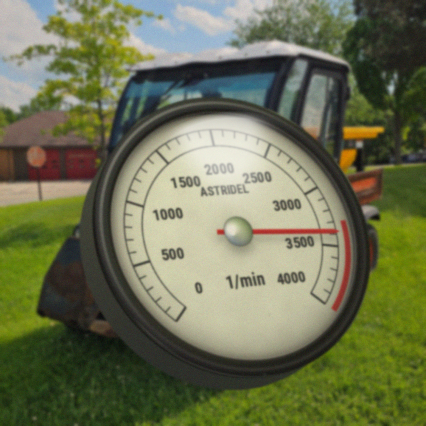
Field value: 3400 rpm
